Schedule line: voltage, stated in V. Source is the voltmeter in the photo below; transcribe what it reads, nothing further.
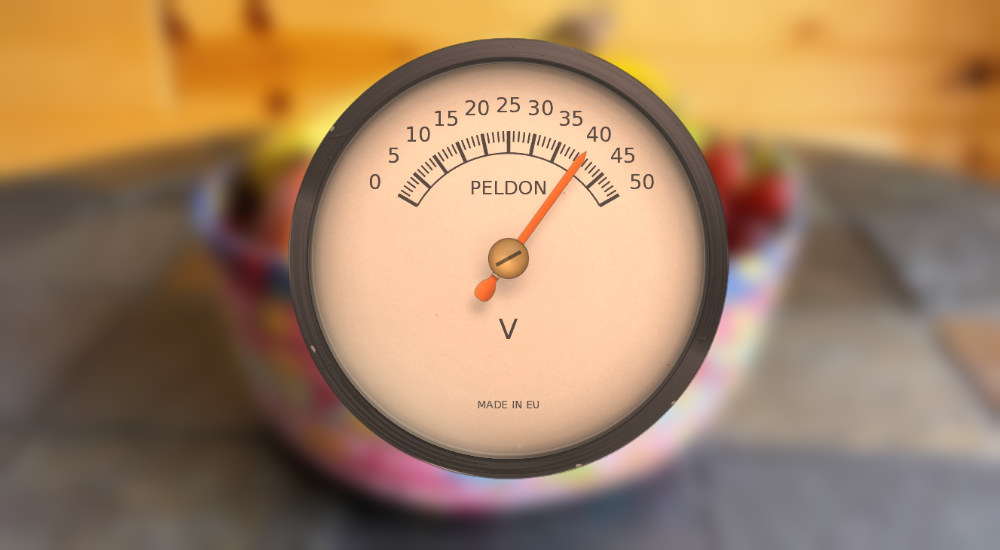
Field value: 40 V
